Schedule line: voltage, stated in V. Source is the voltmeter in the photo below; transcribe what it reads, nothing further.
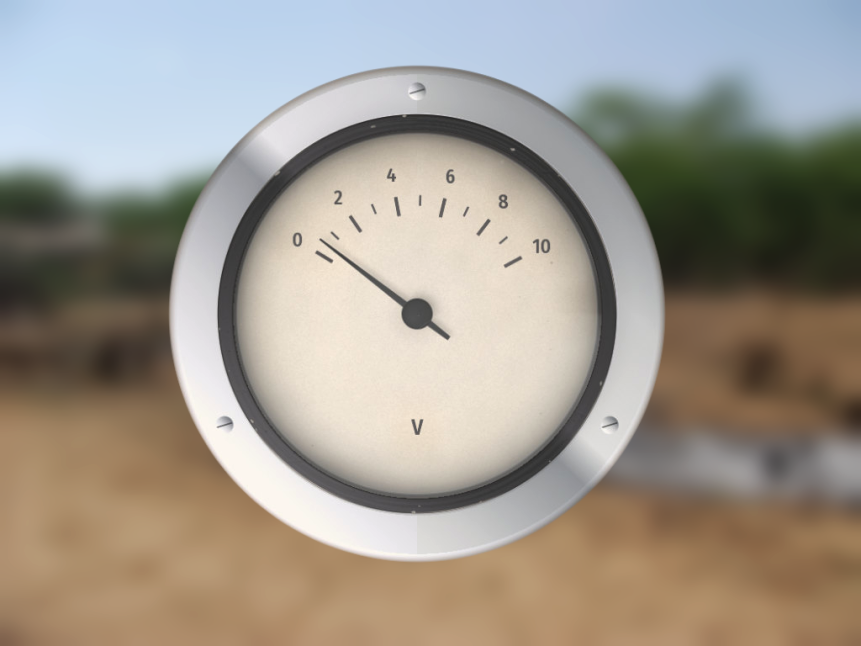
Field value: 0.5 V
